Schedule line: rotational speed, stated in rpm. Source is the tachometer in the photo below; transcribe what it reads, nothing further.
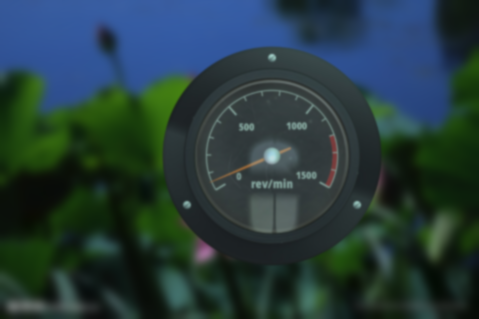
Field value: 50 rpm
